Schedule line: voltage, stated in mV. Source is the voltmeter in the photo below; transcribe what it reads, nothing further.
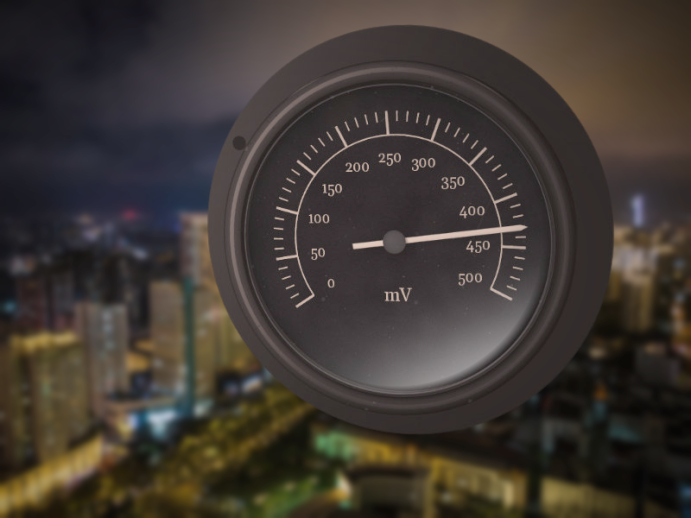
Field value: 430 mV
